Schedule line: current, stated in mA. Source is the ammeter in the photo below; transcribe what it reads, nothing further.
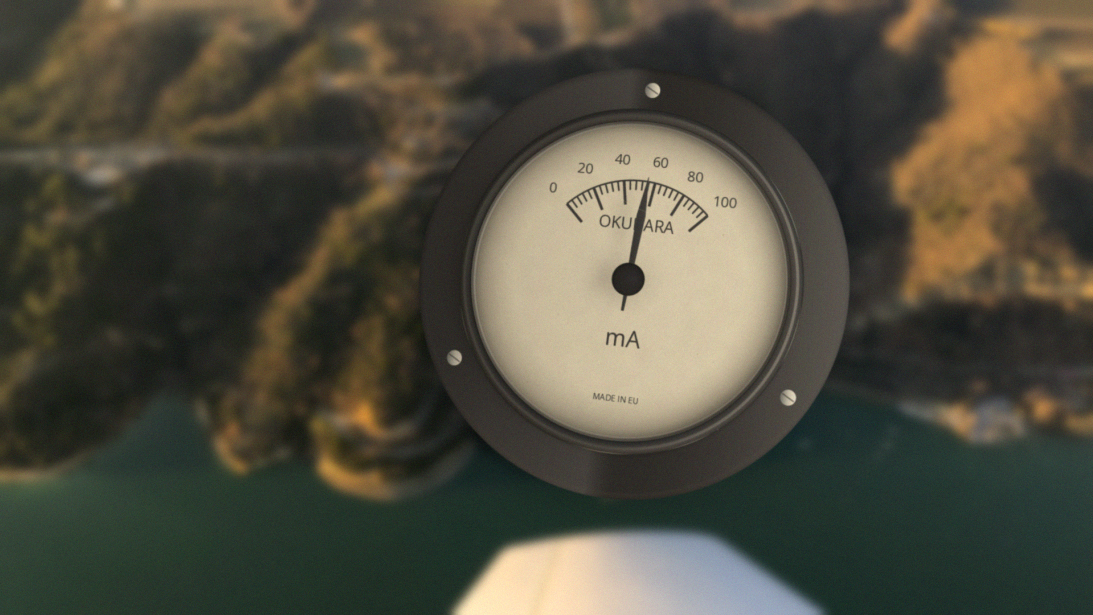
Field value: 56 mA
